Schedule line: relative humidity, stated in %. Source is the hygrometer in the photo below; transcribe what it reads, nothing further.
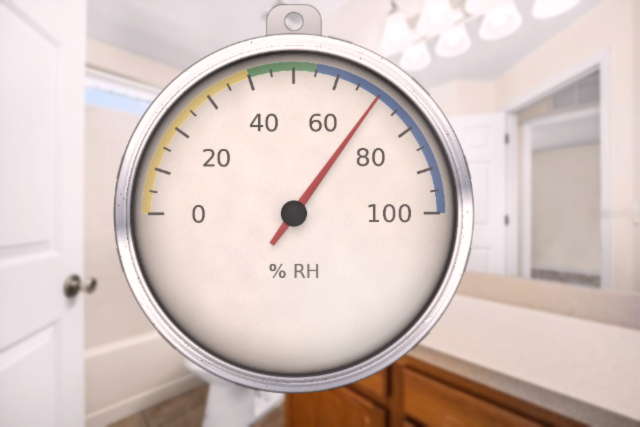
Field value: 70 %
